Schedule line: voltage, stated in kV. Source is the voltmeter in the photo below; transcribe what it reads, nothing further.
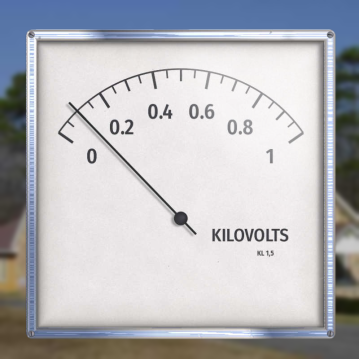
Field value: 0.1 kV
